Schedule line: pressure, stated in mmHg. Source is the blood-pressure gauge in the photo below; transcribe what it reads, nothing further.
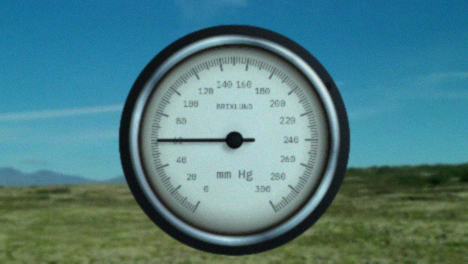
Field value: 60 mmHg
